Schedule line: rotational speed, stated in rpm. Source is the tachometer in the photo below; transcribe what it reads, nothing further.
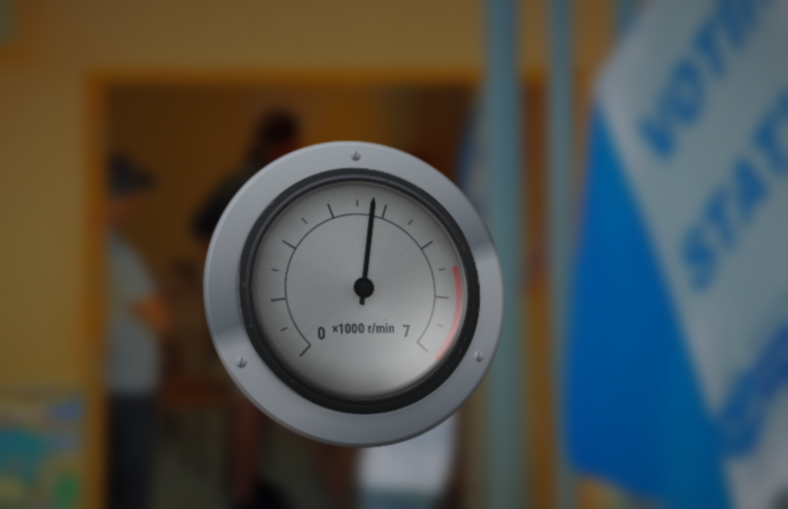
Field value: 3750 rpm
